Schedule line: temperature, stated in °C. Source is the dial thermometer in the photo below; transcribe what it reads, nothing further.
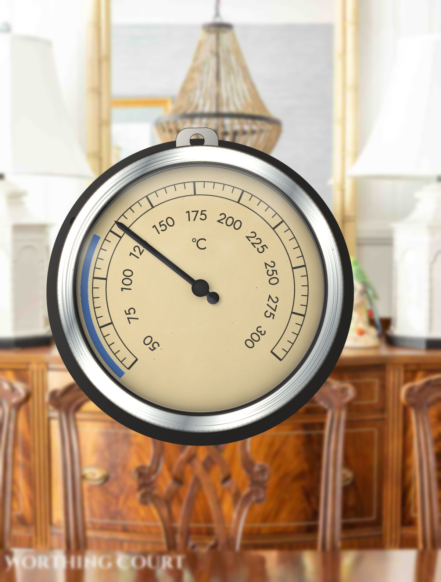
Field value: 130 °C
